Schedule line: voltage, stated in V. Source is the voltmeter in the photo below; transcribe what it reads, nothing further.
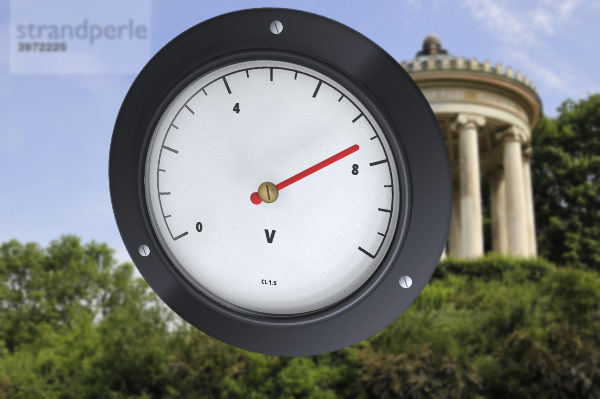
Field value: 7.5 V
